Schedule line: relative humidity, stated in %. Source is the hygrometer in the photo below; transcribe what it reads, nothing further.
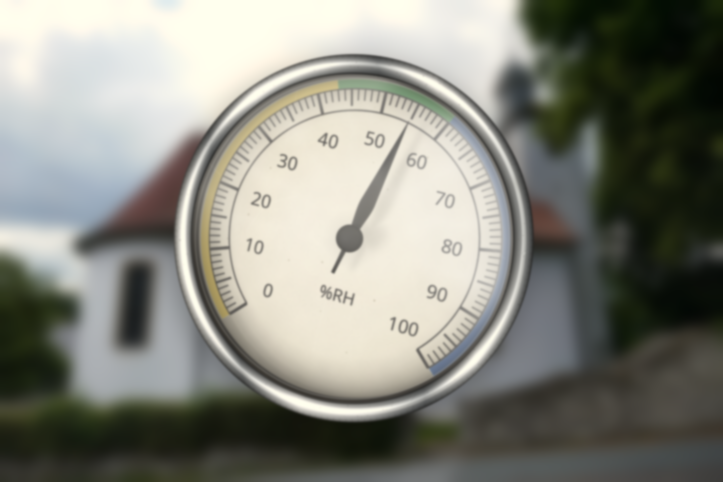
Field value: 55 %
